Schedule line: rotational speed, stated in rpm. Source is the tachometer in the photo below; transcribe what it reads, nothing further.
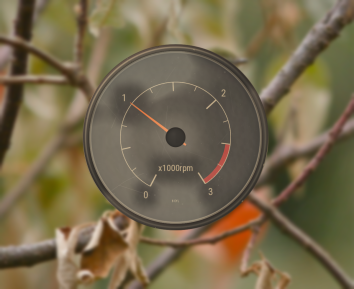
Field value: 1000 rpm
